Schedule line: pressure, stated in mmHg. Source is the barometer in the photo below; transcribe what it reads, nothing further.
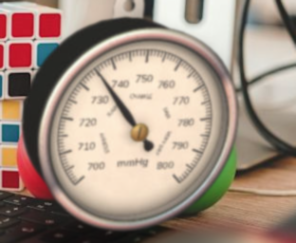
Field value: 735 mmHg
